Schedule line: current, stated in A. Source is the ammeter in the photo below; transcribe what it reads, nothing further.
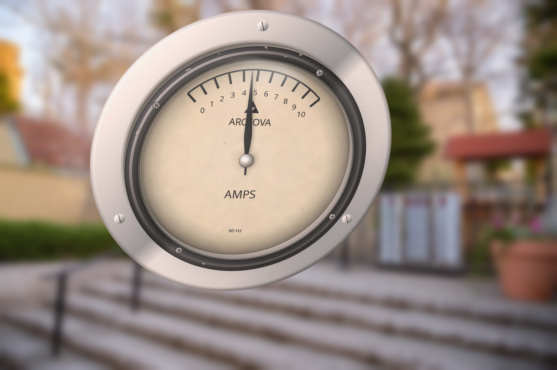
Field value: 4.5 A
